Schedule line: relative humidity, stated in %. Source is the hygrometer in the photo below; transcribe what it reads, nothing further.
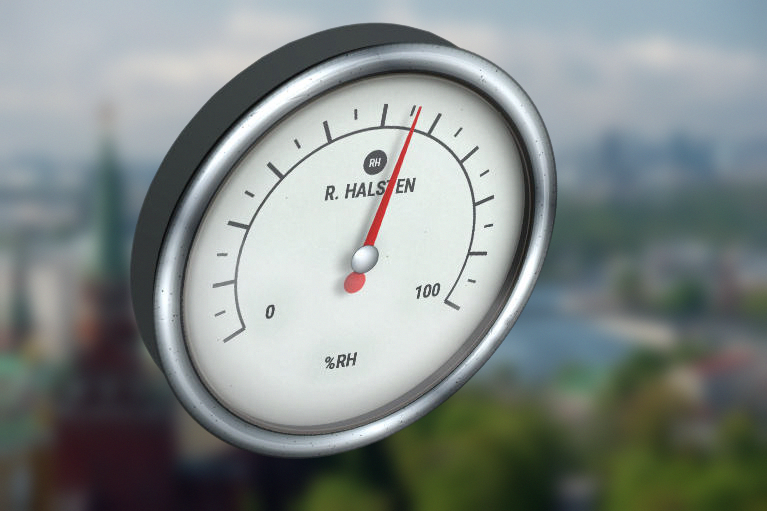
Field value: 55 %
